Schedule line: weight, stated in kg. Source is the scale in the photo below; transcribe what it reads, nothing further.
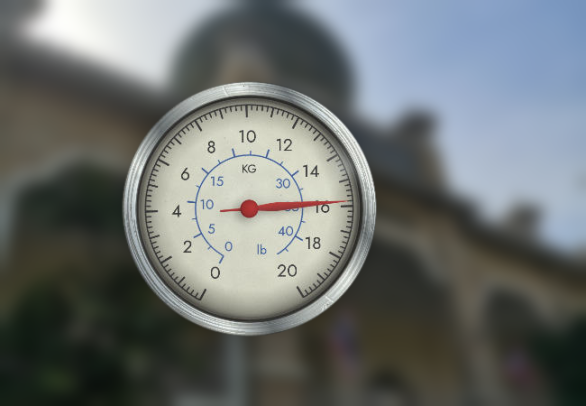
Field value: 15.8 kg
